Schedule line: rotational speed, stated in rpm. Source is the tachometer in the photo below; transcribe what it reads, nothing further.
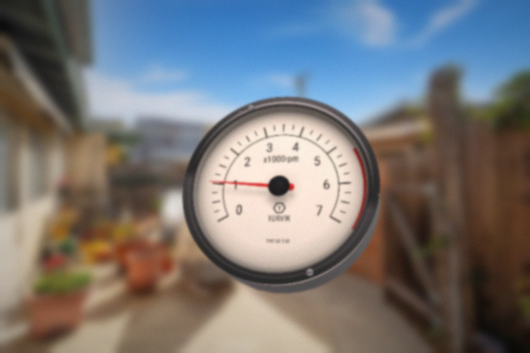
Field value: 1000 rpm
